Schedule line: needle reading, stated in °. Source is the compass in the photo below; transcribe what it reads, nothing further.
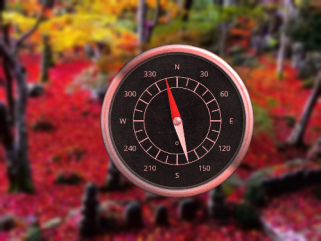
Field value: 345 °
